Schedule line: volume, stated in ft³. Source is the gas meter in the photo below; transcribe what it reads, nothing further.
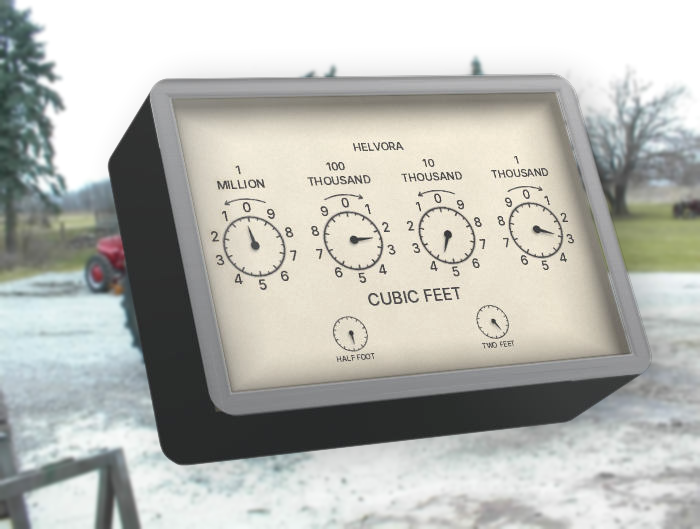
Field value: 24300 ft³
